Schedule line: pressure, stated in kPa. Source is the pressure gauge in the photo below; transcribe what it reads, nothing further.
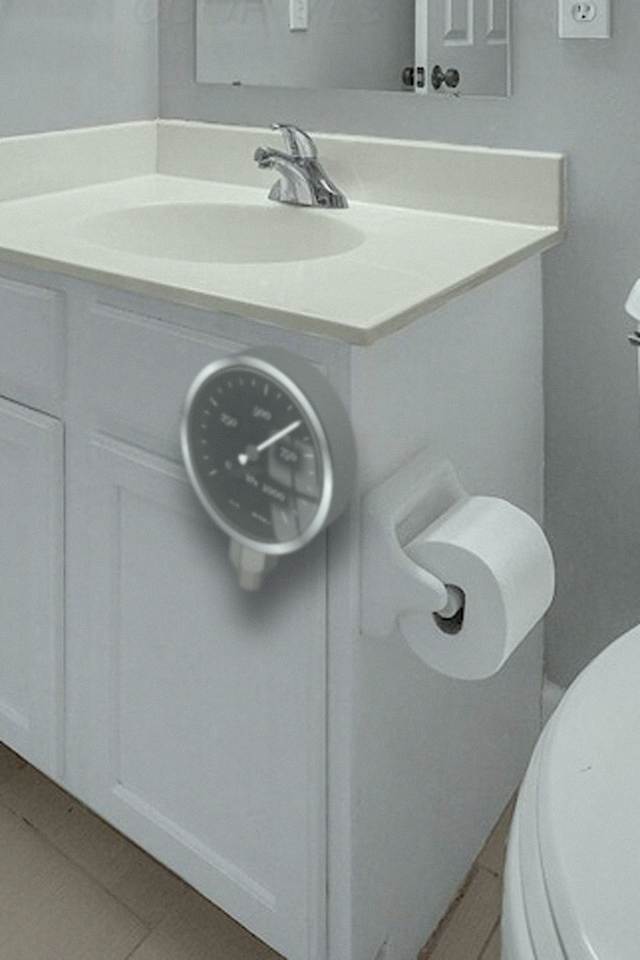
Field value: 650 kPa
